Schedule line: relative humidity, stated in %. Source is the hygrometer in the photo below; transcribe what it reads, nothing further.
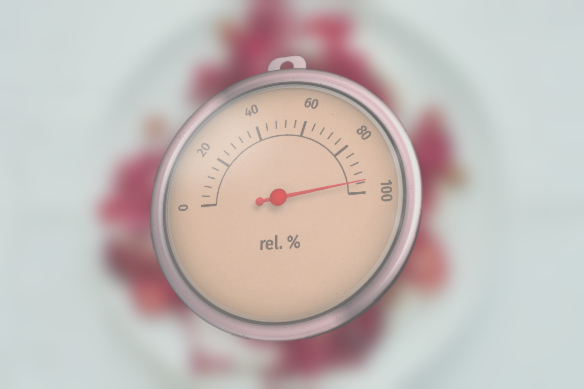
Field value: 96 %
